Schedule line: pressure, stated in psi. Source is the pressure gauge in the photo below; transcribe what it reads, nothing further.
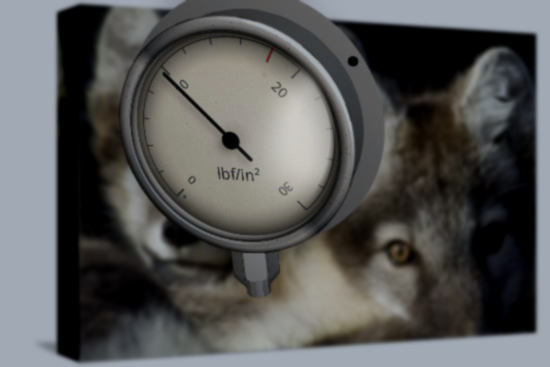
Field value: 10 psi
